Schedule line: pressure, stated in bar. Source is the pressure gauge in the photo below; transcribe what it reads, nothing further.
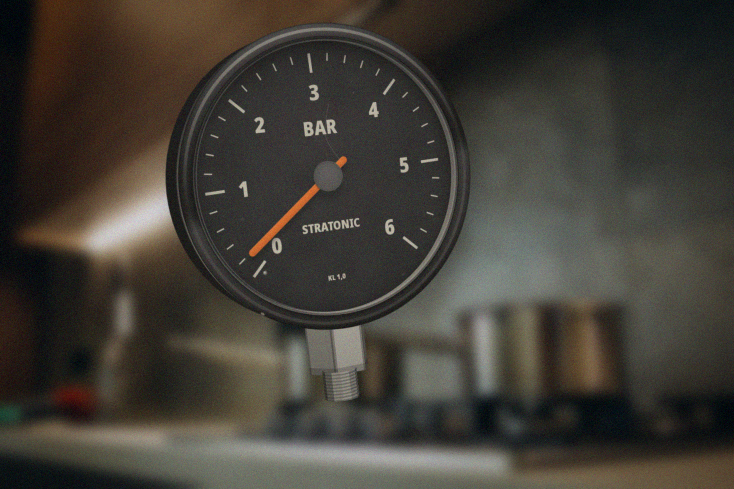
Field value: 0.2 bar
